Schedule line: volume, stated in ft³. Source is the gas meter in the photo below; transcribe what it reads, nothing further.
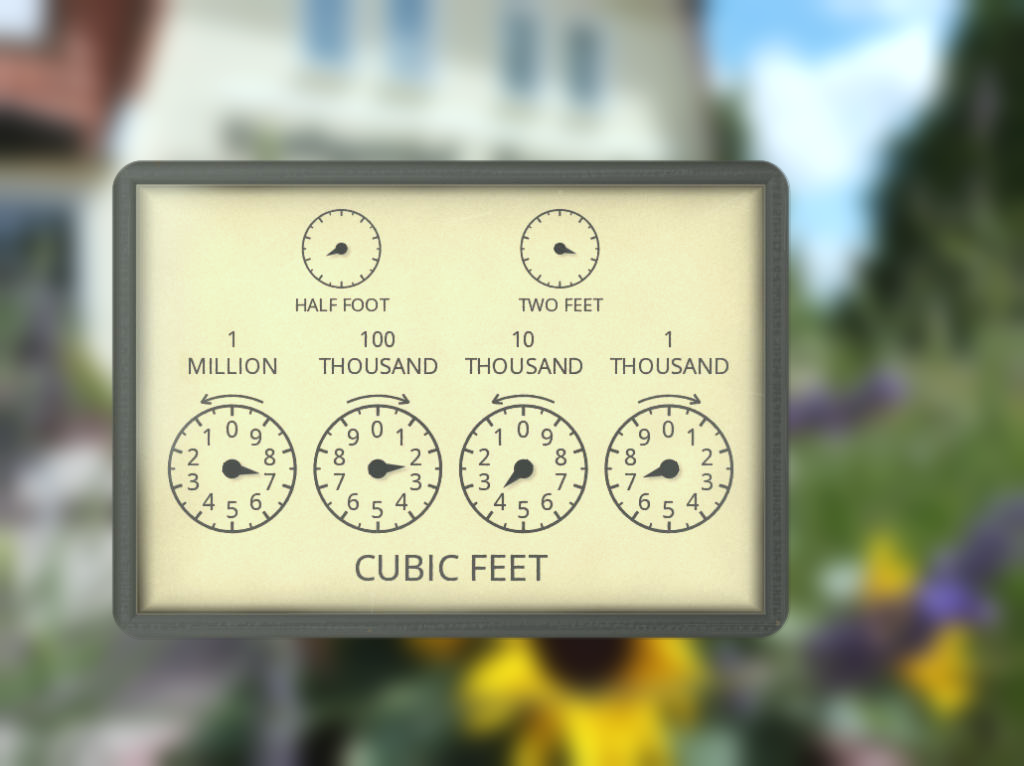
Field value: 723700 ft³
